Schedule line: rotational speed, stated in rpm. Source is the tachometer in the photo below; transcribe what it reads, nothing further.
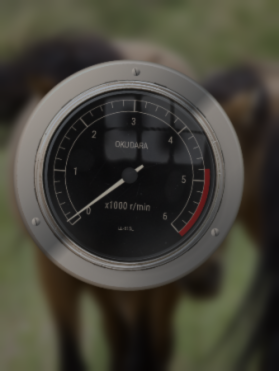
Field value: 100 rpm
